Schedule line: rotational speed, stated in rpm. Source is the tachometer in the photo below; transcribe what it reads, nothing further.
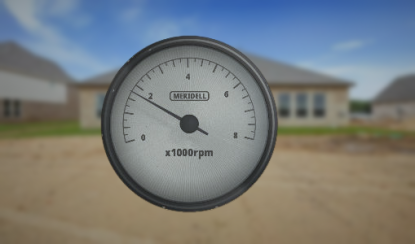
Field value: 1750 rpm
